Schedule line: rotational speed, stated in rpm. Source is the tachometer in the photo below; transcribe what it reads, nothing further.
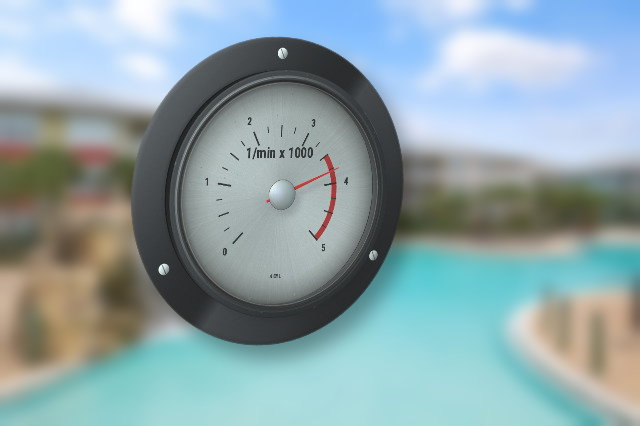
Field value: 3750 rpm
